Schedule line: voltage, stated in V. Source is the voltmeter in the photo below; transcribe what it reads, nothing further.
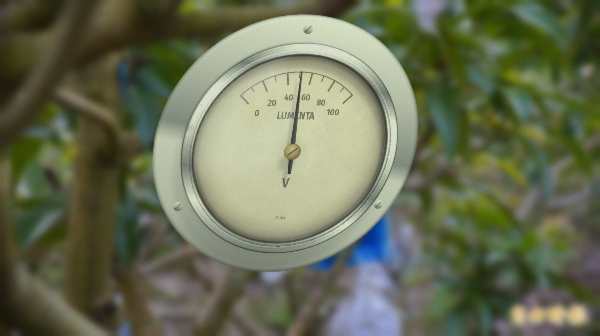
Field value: 50 V
